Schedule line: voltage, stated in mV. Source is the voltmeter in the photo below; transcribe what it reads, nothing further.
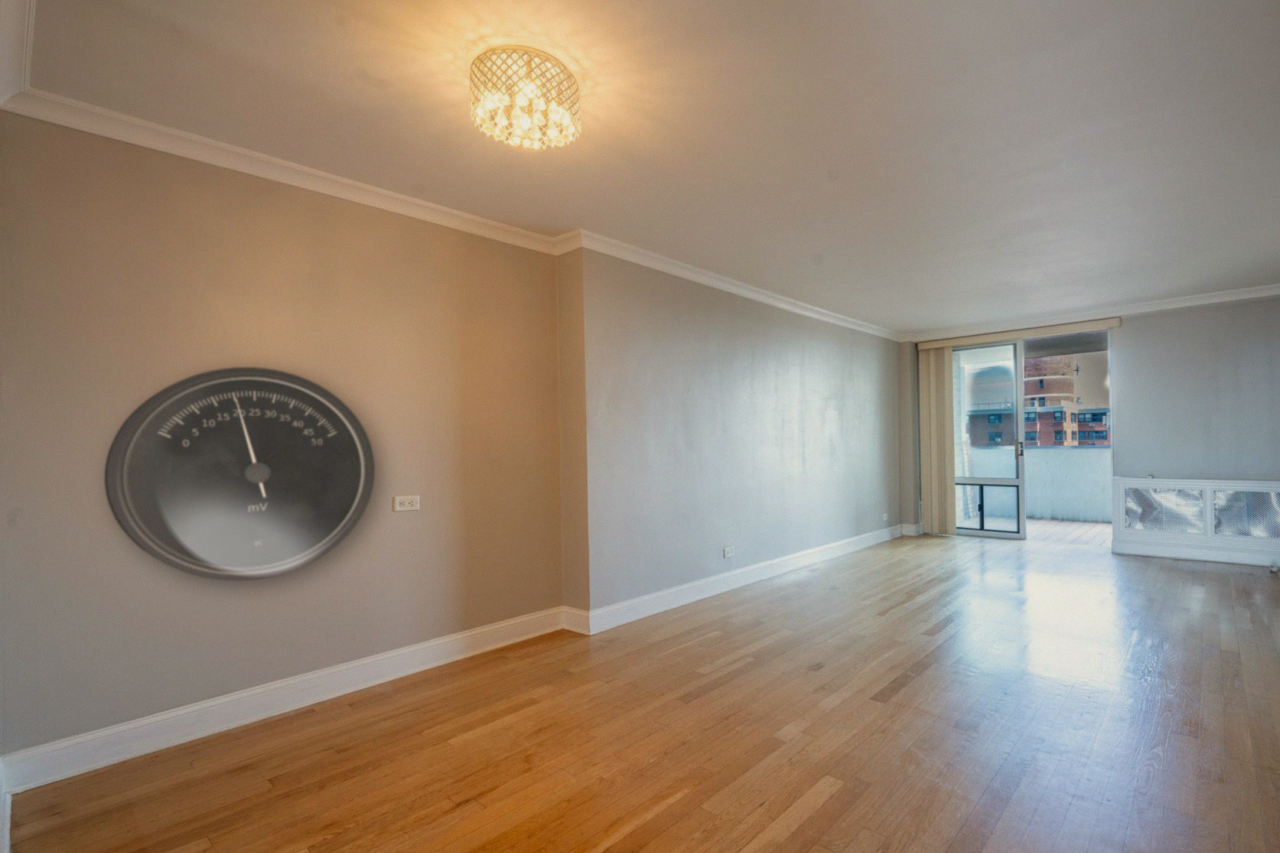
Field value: 20 mV
